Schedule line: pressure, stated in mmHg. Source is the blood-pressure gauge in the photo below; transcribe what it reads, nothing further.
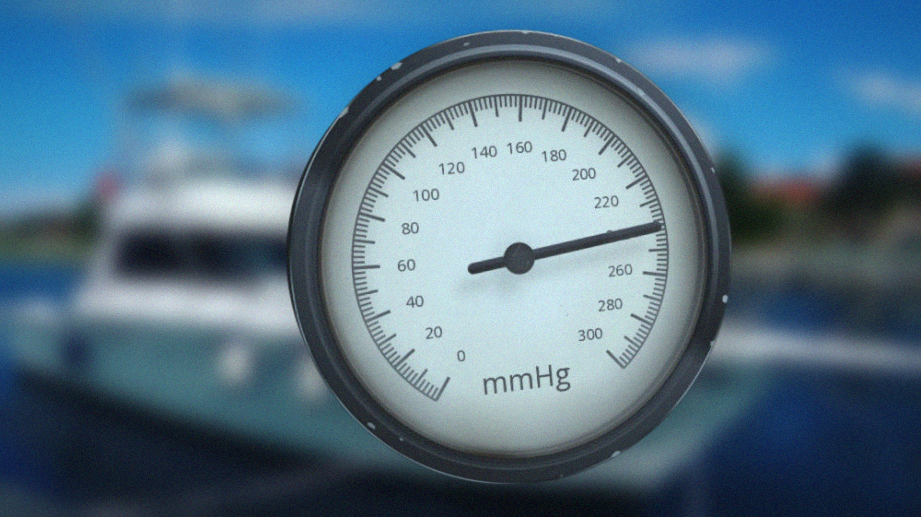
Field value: 240 mmHg
